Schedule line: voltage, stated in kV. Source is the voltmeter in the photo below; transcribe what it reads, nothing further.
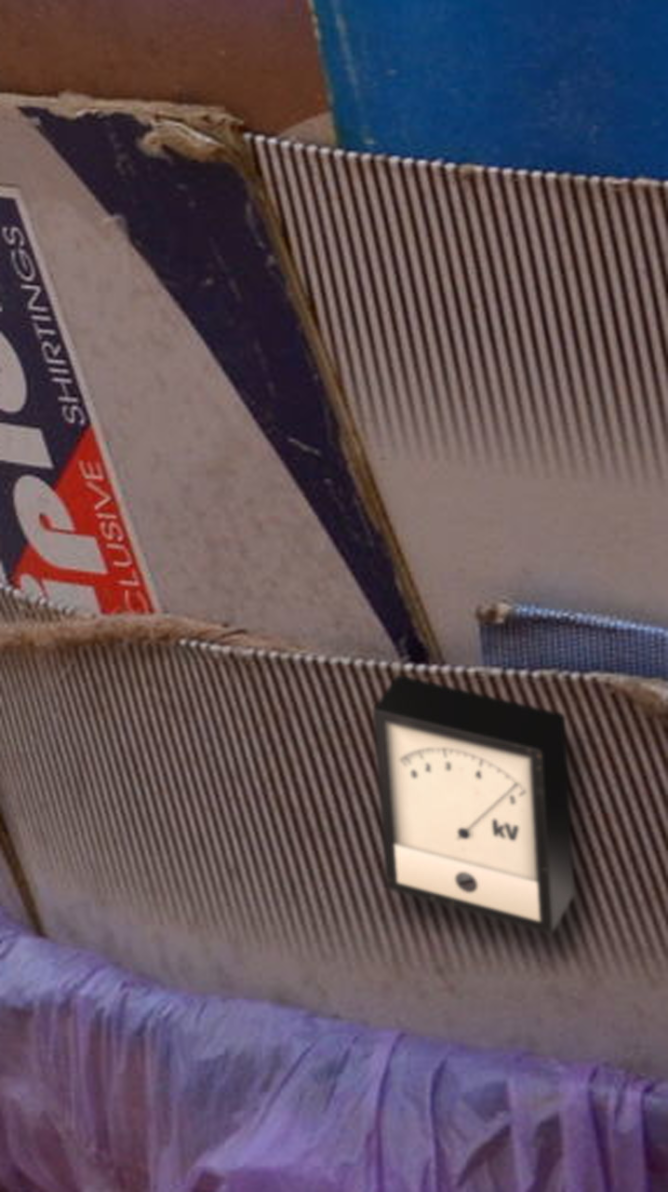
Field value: 4.8 kV
